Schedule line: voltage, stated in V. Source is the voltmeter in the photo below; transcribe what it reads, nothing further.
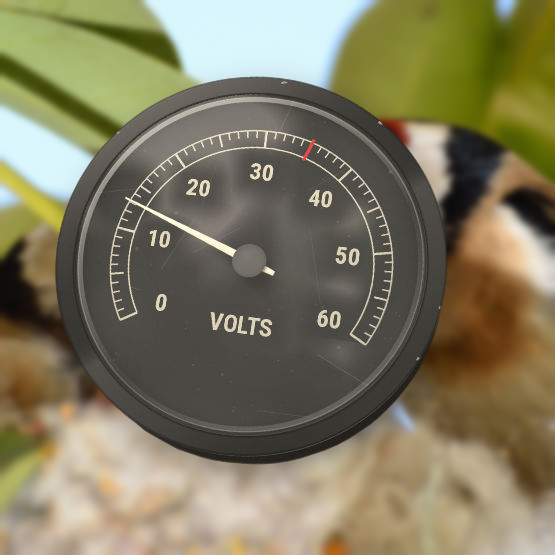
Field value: 13 V
